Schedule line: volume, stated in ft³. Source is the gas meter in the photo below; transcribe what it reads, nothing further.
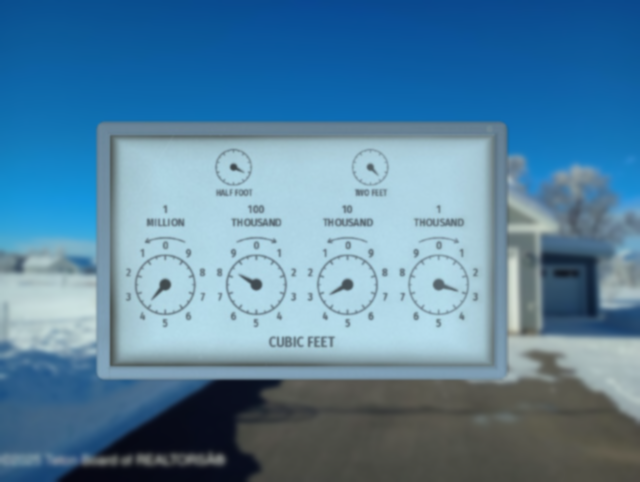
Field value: 383300 ft³
